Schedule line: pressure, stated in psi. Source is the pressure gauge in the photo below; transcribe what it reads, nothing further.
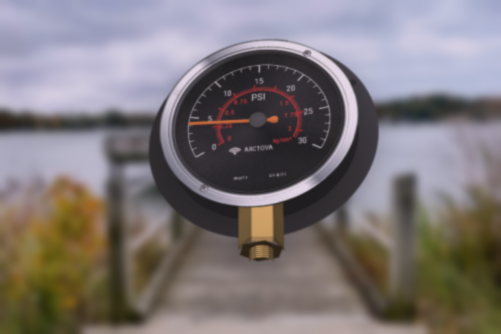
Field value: 4 psi
